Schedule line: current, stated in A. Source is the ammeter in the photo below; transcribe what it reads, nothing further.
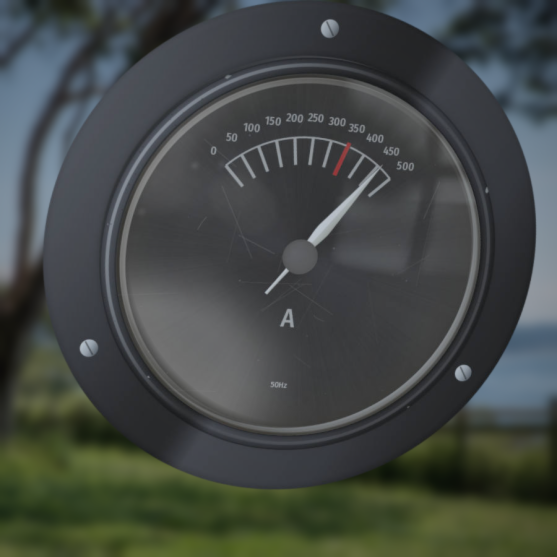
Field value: 450 A
